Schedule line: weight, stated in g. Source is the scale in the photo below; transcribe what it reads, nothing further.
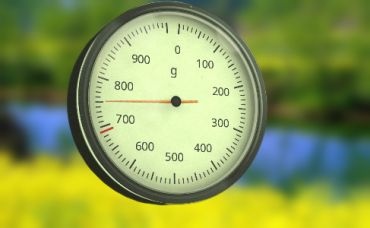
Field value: 750 g
